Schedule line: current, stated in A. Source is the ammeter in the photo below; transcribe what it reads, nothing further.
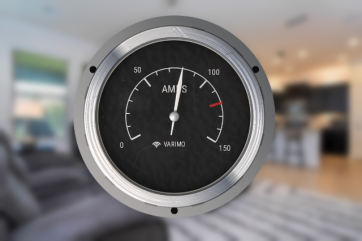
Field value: 80 A
